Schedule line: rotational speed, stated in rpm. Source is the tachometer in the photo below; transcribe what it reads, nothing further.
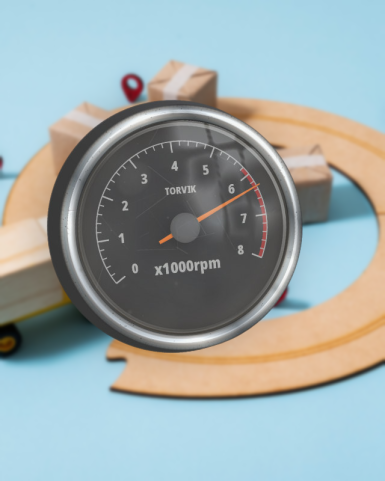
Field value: 6300 rpm
